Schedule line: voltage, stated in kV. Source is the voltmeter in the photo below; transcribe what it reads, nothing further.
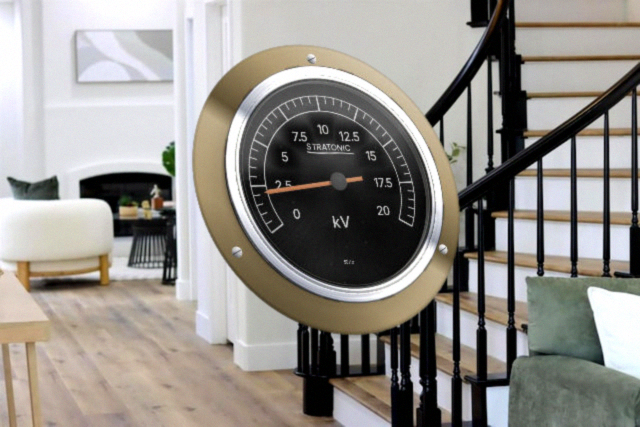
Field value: 2 kV
